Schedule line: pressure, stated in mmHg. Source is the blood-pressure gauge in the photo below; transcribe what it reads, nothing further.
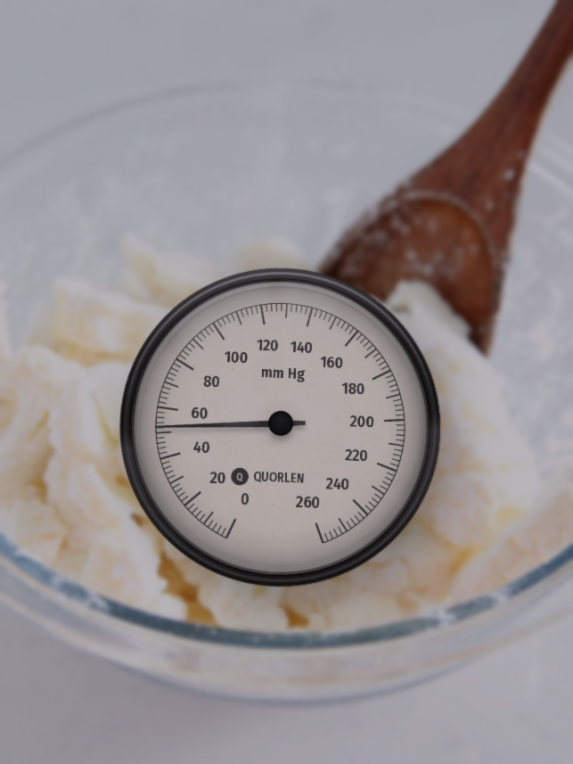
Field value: 52 mmHg
